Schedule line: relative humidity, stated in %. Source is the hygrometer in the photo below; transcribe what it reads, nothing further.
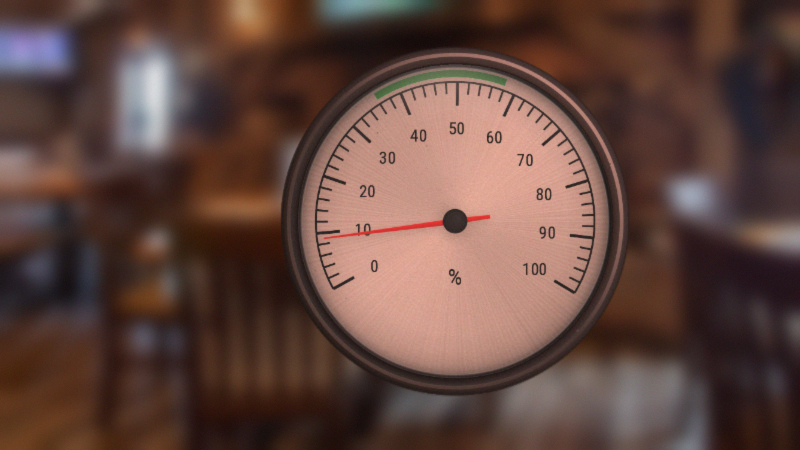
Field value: 9 %
